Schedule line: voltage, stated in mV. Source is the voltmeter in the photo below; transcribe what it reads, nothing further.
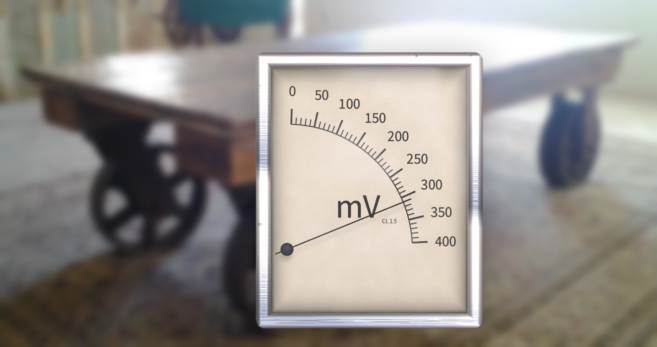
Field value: 310 mV
